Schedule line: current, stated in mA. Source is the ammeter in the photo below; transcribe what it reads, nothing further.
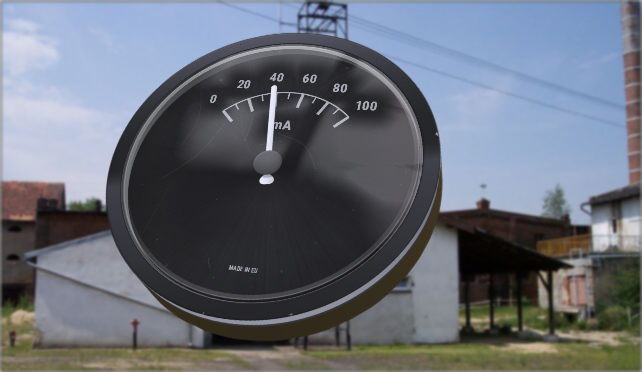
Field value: 40 mA
